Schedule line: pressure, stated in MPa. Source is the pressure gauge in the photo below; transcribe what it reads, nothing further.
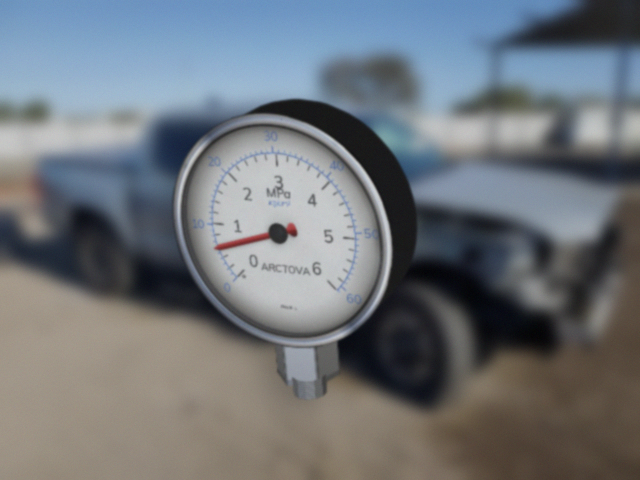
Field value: 0.6 MPa
